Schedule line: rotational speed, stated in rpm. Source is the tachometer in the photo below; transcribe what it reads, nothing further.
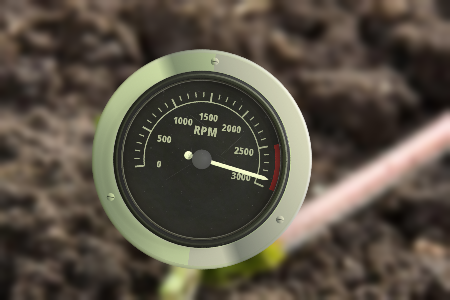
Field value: 2900 rpm
